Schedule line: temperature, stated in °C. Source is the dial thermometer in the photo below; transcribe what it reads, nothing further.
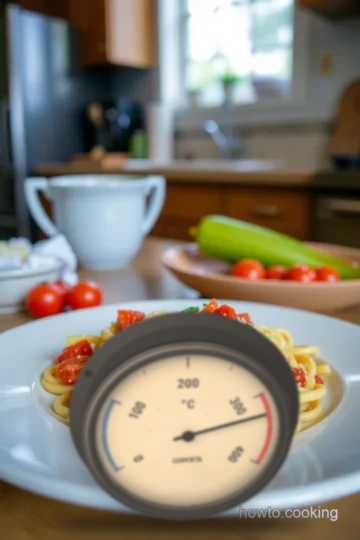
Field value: 325 °C
